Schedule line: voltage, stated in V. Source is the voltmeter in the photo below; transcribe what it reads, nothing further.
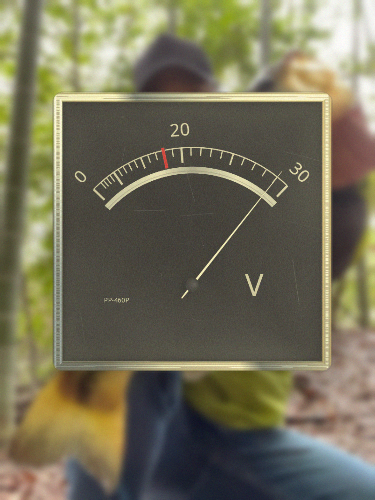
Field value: 29 V
